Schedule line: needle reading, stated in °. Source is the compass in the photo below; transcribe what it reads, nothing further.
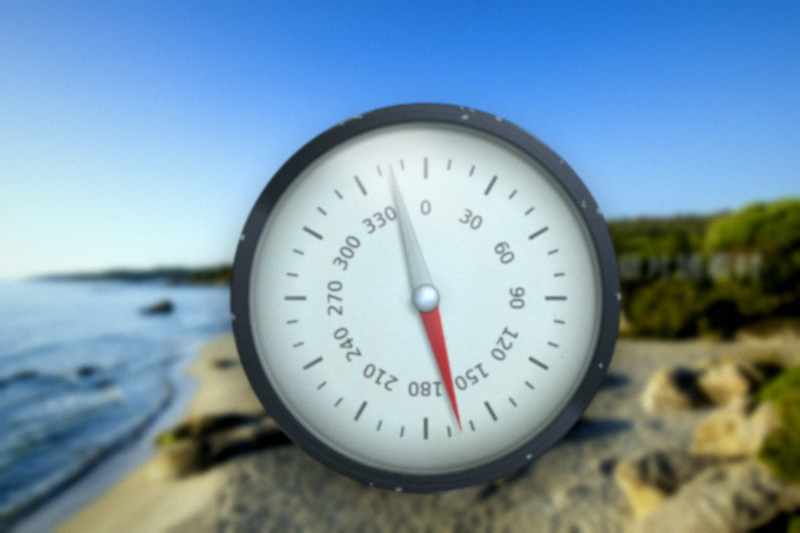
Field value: 165 °
